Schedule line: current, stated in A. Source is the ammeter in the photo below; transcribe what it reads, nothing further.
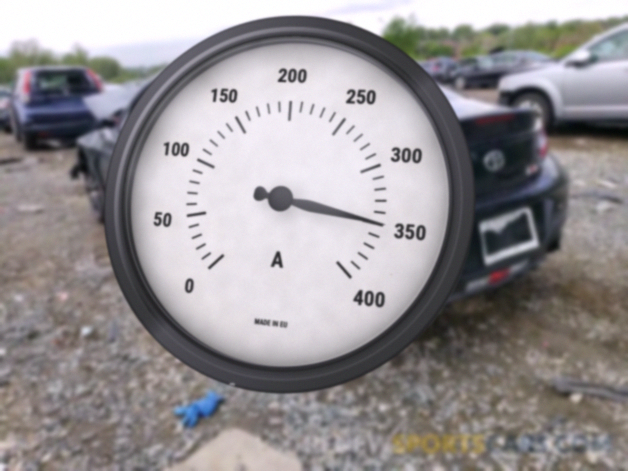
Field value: 350 A
